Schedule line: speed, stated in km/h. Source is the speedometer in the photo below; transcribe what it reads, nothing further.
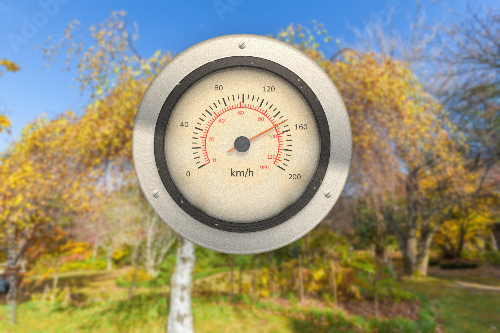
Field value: 150 km/h
